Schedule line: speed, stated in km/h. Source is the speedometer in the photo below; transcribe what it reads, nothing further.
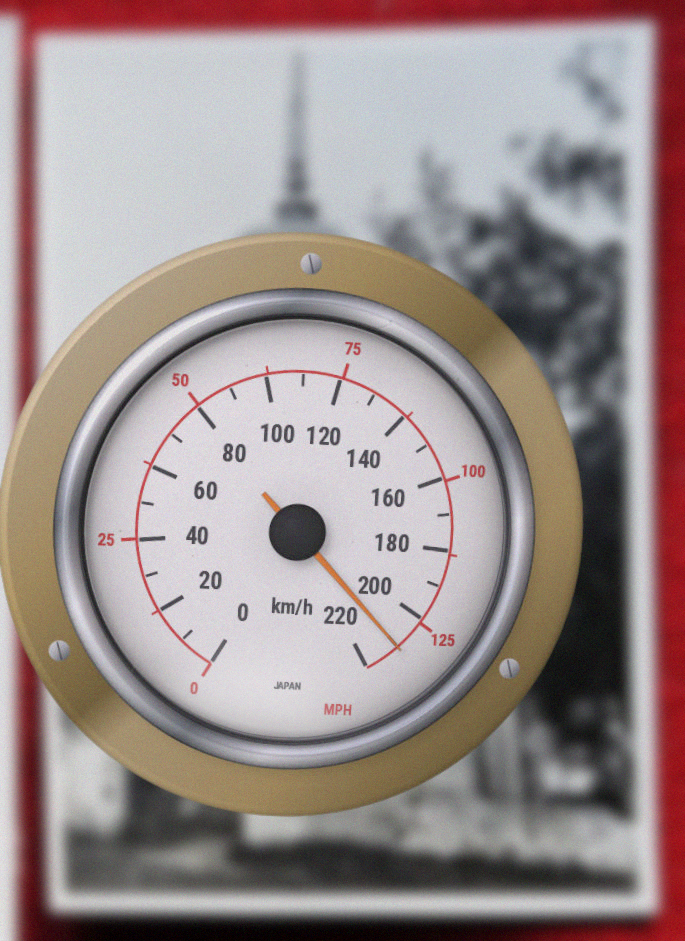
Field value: 210 km/h
